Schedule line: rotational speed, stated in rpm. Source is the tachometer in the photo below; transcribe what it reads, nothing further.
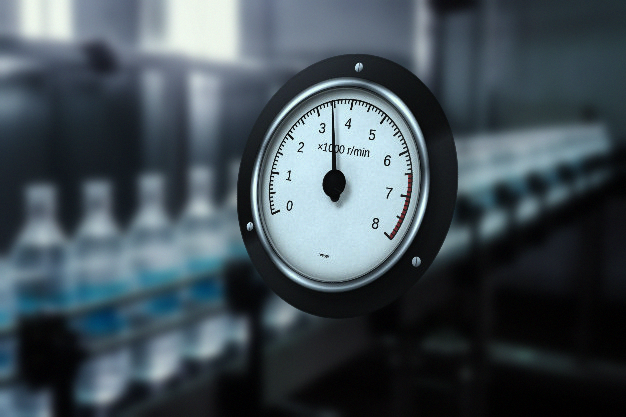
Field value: 3500 rpm
